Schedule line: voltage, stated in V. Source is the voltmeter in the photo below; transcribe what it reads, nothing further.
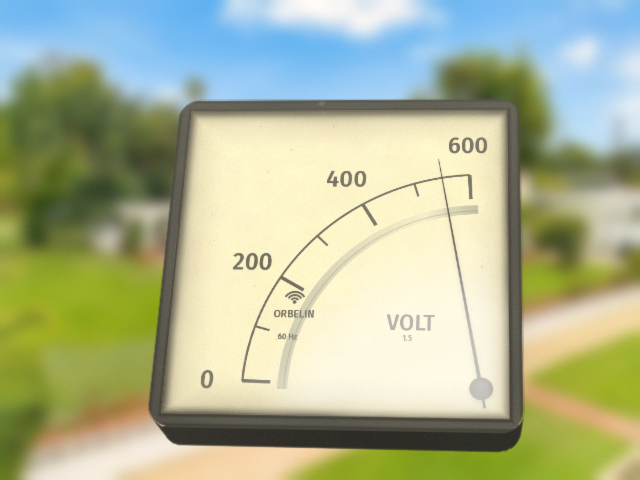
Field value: 550 V
